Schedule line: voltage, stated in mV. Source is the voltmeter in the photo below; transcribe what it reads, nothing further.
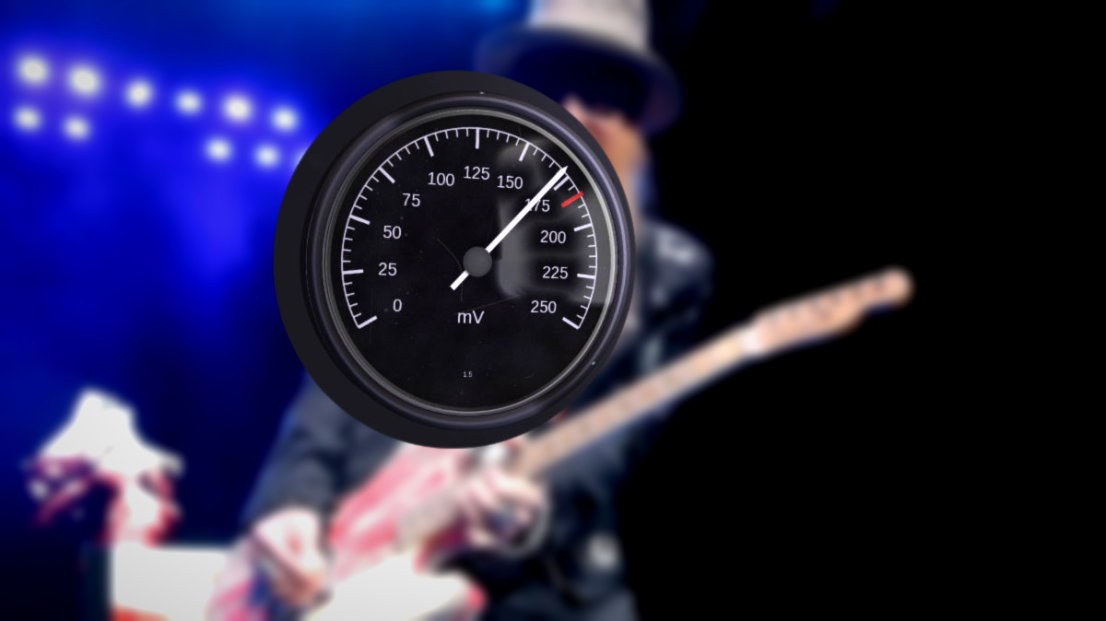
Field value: 170 mV
